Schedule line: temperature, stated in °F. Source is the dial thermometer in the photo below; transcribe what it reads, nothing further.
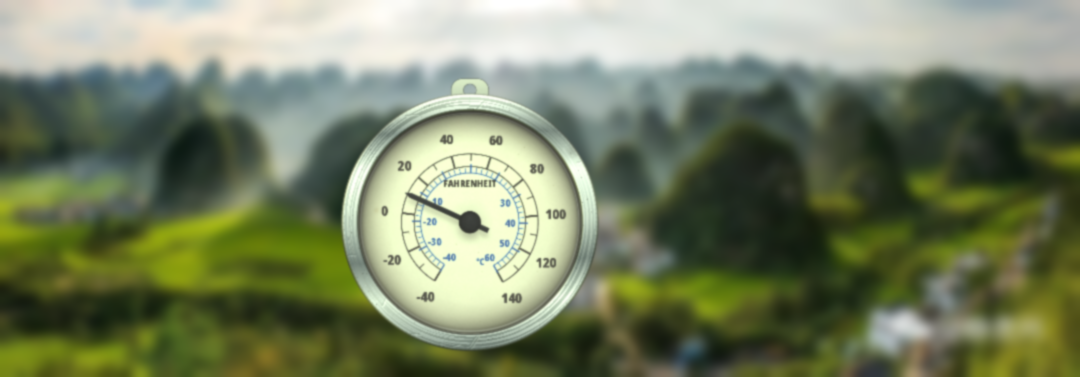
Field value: 10 °F
